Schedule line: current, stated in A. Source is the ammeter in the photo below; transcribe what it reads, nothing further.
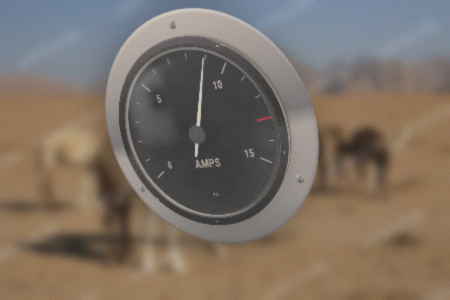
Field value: 9 A
